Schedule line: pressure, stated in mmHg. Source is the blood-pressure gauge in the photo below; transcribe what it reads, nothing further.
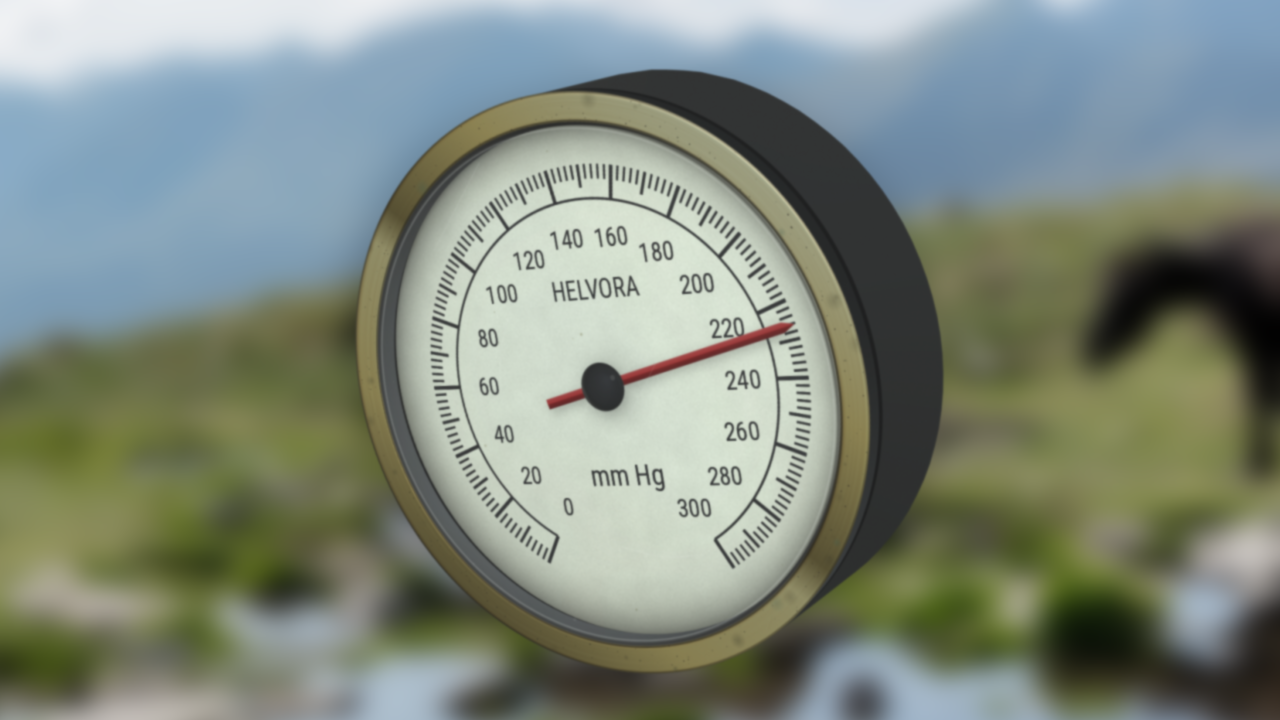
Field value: 226 mmHg
